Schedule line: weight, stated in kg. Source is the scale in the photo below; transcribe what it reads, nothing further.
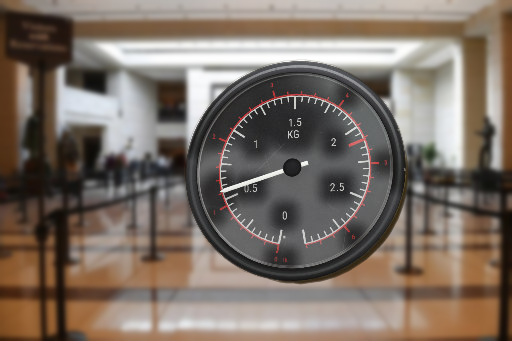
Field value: 0.55 kg
